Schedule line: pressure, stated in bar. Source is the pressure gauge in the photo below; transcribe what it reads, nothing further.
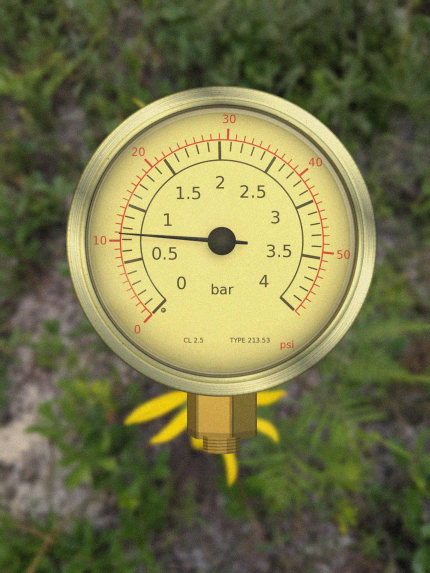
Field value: 0.75 bar
